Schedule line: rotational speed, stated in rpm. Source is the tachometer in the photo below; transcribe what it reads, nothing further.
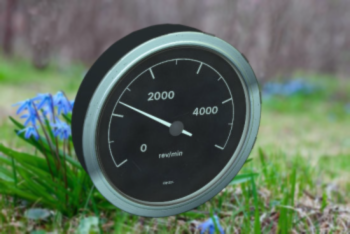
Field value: 1250 rpm
